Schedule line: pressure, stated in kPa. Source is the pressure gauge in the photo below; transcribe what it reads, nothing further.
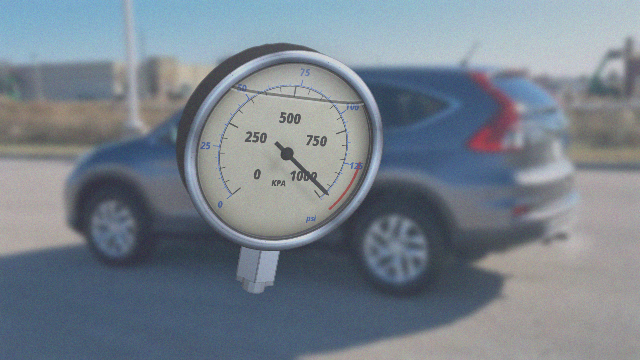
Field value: 975 kPa
